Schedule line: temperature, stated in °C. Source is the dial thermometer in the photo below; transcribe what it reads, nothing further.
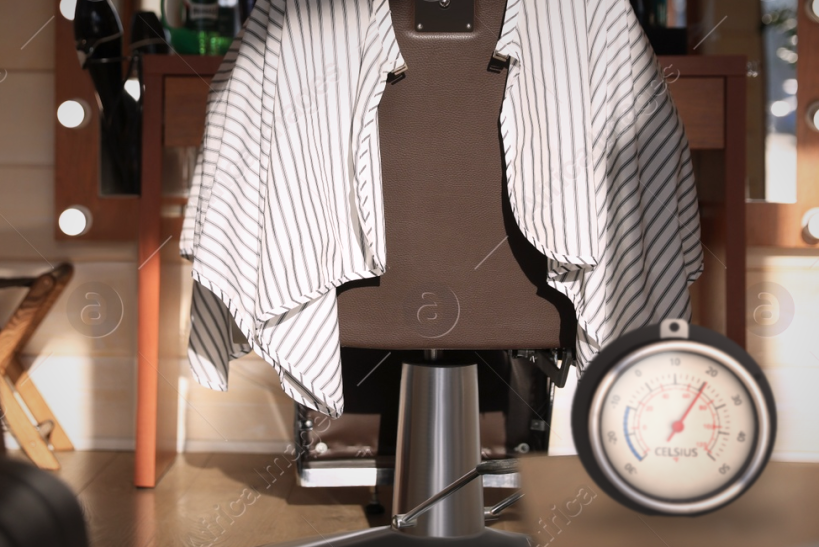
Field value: 20 °C
